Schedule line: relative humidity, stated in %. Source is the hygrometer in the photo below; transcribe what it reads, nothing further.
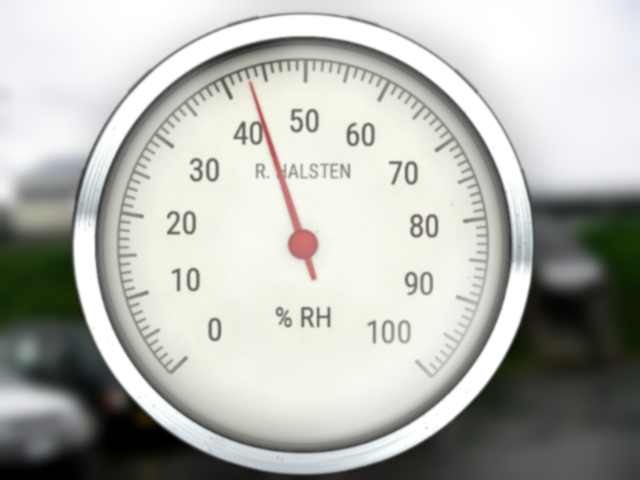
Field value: 43 %
